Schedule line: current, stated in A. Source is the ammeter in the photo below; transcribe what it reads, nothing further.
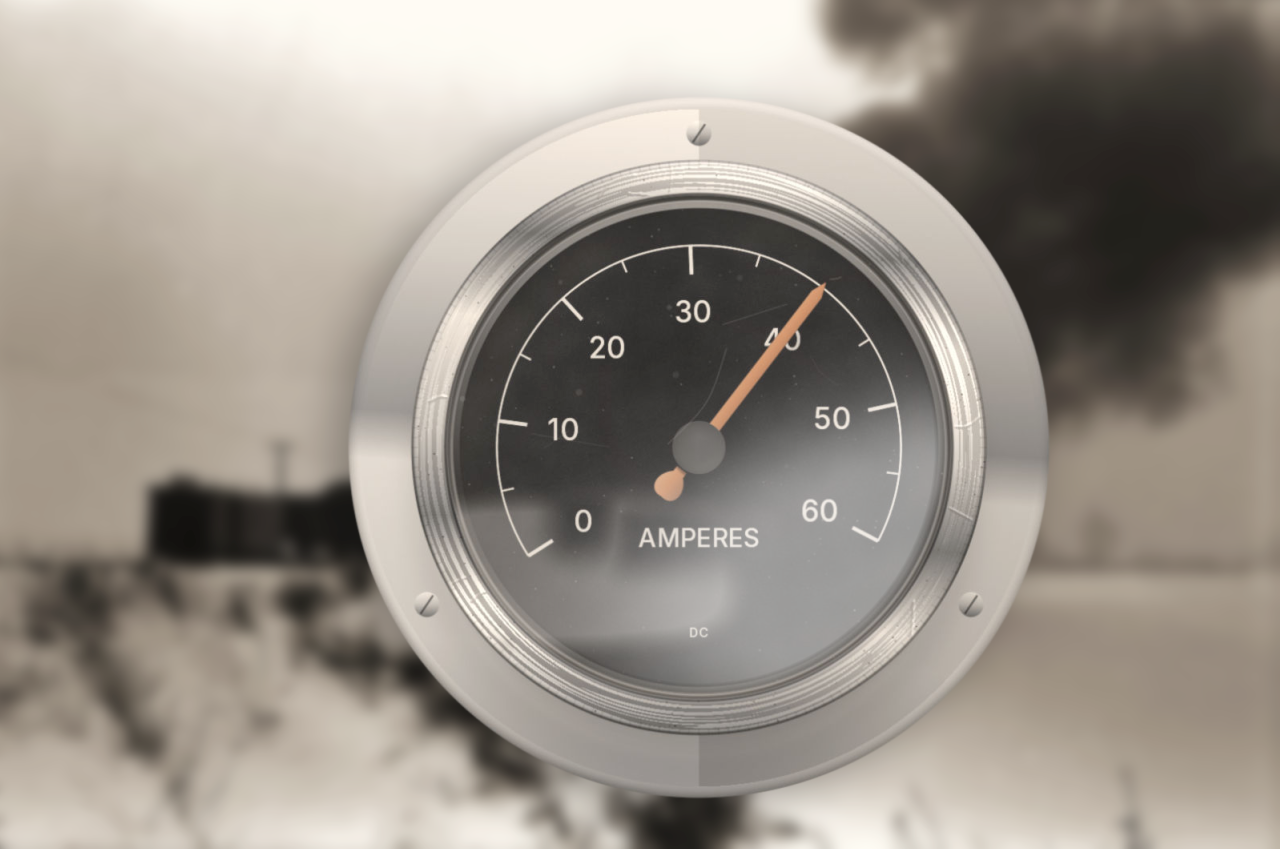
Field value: 40 A
